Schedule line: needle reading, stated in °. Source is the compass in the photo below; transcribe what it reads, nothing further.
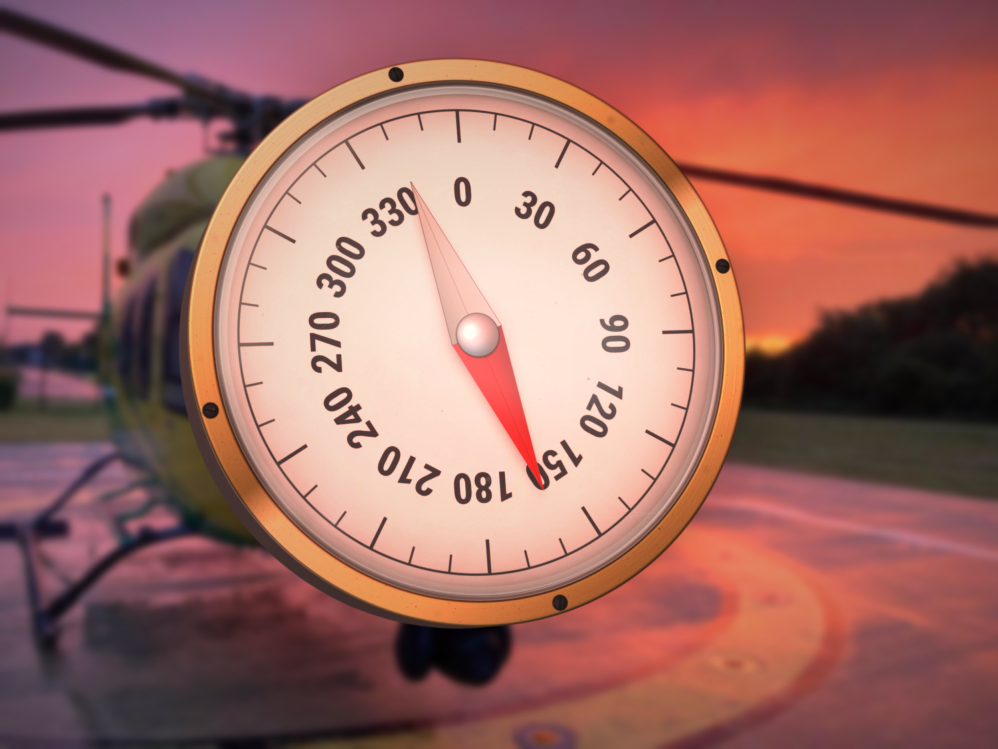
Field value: 160 °
